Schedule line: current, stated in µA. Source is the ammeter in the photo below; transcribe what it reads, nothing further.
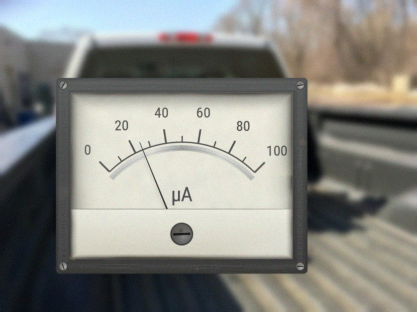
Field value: 25 µA
